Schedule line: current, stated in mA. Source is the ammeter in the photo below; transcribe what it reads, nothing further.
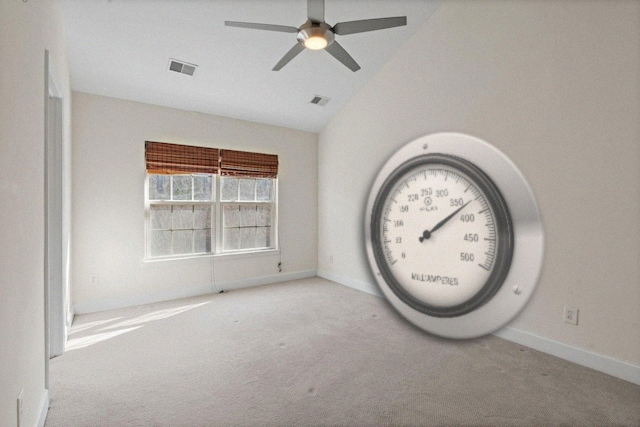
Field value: 375 mA
